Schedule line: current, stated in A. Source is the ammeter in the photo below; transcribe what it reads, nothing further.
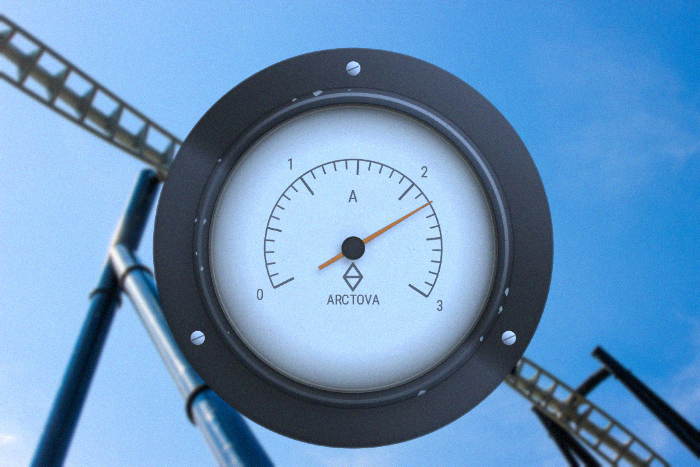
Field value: 2.2 A
